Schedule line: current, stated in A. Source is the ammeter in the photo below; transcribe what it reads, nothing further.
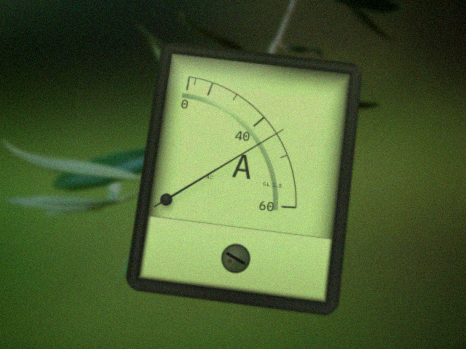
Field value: 45 A
